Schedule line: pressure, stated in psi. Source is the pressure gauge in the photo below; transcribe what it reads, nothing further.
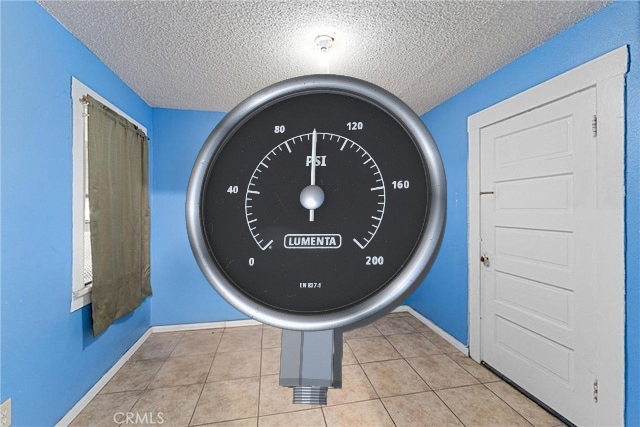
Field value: 100 psi
